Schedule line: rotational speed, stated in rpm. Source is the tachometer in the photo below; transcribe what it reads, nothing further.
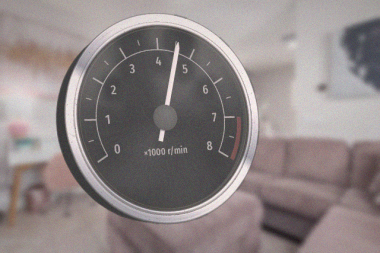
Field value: 4500 rpm
